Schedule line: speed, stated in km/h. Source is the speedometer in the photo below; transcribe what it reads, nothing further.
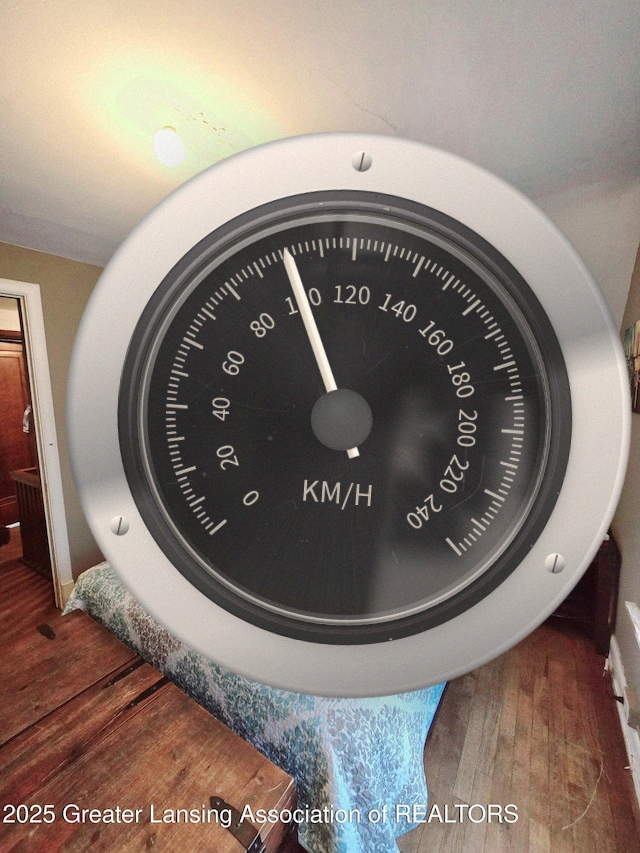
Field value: 100 km/h
